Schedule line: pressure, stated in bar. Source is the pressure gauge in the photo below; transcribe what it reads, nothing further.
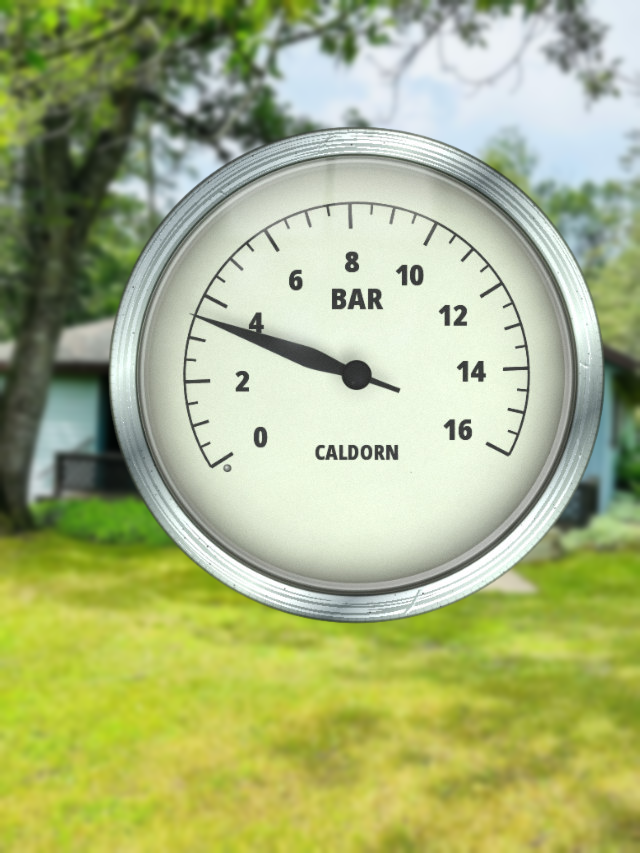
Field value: 3.5 bar
